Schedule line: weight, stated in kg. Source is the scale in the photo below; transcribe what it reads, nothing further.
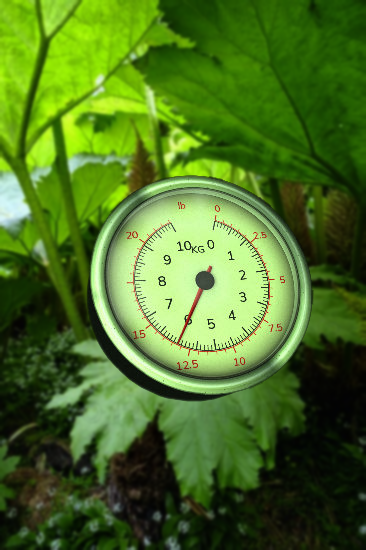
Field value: 6 kg
